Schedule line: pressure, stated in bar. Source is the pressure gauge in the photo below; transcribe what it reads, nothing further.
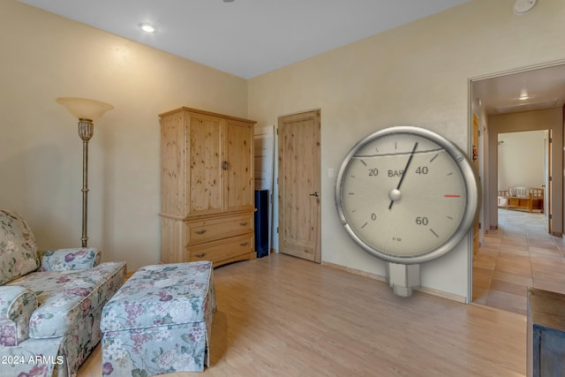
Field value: 35 bar
